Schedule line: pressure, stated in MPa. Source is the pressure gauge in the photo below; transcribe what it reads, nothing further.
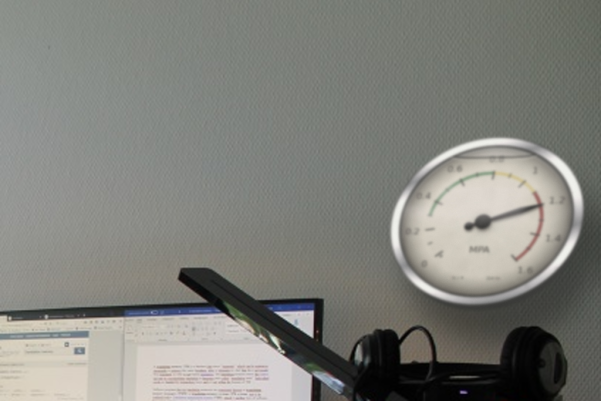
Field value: 1.2 MPa
